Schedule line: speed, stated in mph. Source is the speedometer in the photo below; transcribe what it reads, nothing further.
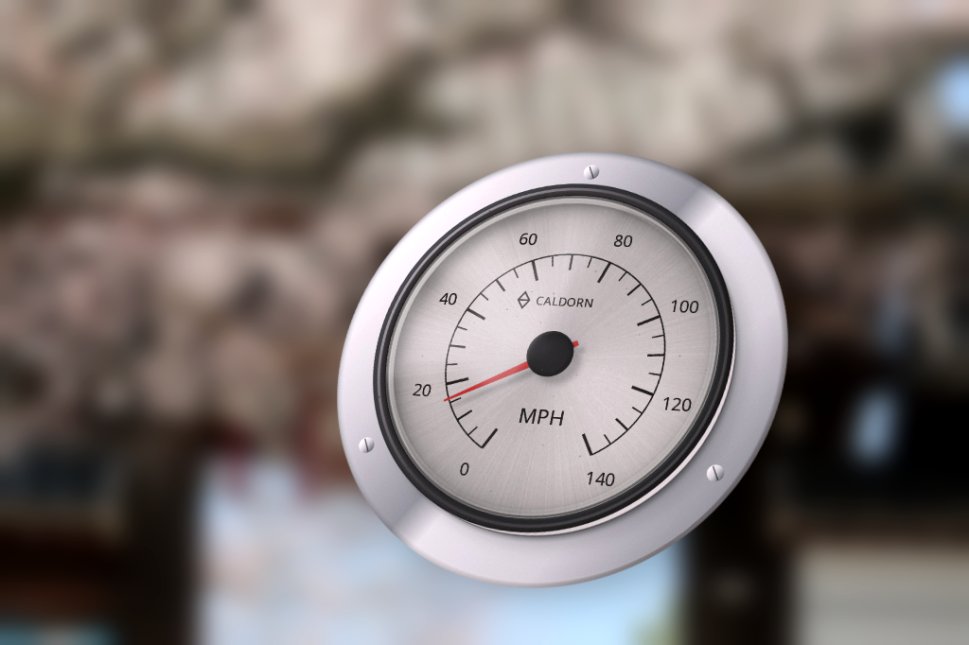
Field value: 15 mph
